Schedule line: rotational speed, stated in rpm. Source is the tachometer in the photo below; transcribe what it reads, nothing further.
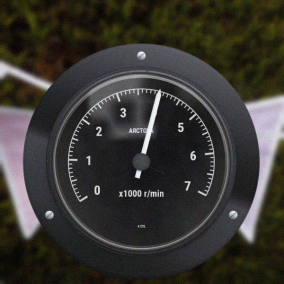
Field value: 4000 rpm
